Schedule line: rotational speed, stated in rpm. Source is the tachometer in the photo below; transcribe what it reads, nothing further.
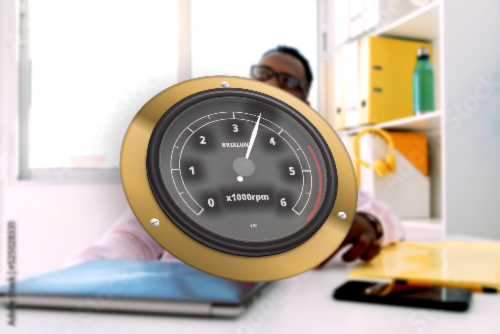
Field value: 3500 rpm
